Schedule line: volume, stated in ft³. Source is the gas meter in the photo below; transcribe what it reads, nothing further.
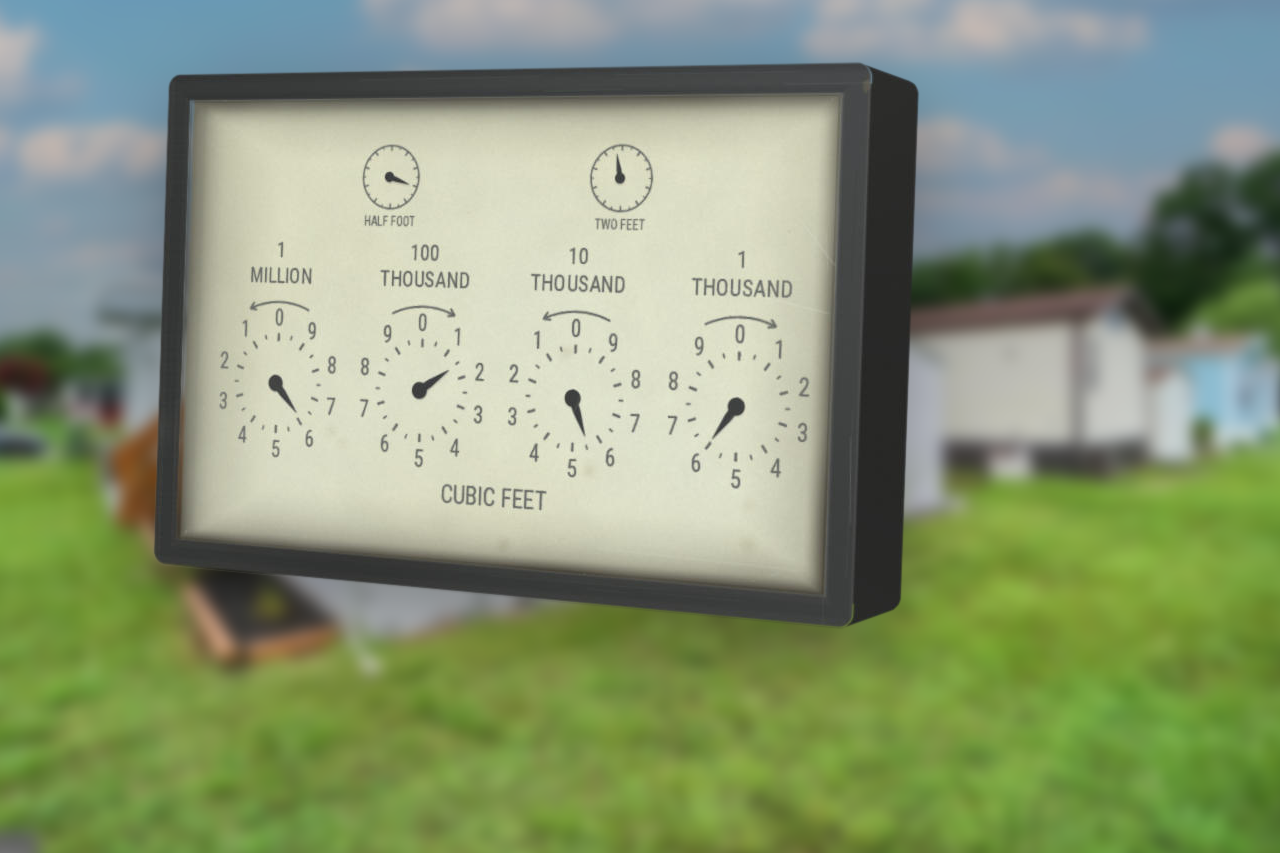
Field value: 615600 ft³
